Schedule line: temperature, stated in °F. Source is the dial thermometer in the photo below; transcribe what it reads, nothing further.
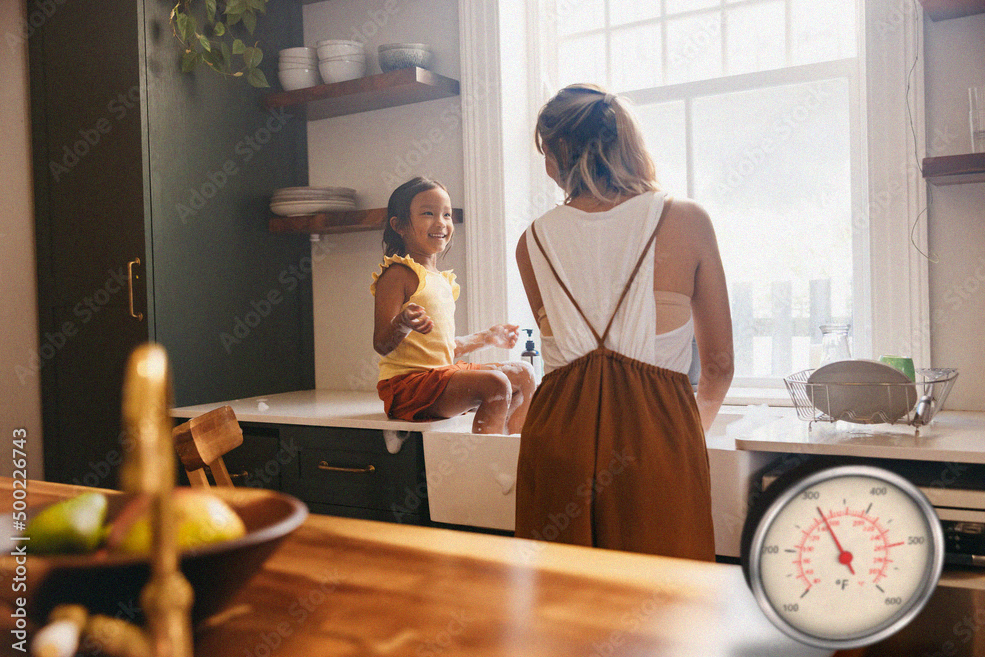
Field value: 300 °F
